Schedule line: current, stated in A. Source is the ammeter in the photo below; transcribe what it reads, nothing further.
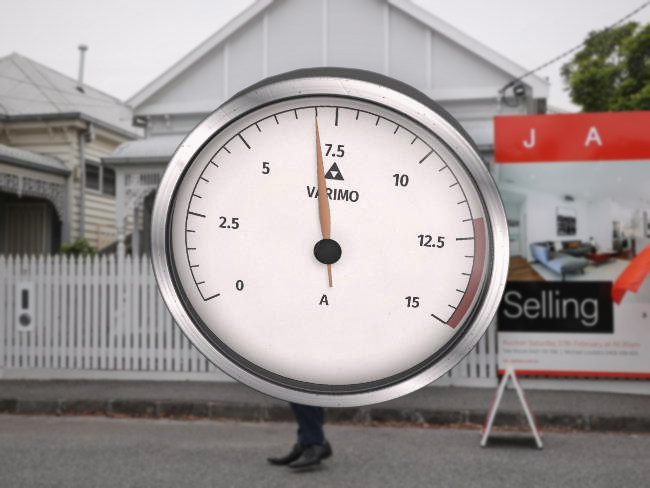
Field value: 7 A
